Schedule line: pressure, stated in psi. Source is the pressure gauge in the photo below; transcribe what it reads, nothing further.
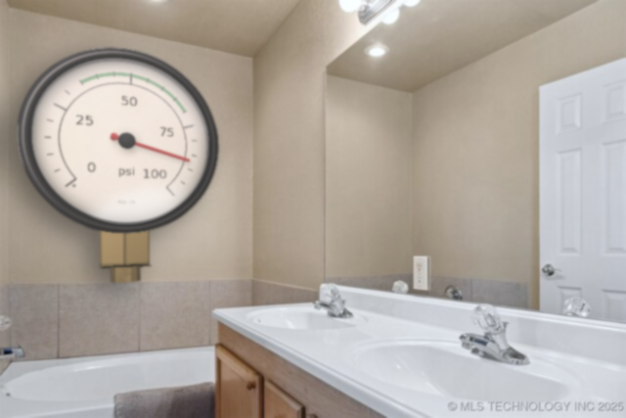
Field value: 87.5 psi
